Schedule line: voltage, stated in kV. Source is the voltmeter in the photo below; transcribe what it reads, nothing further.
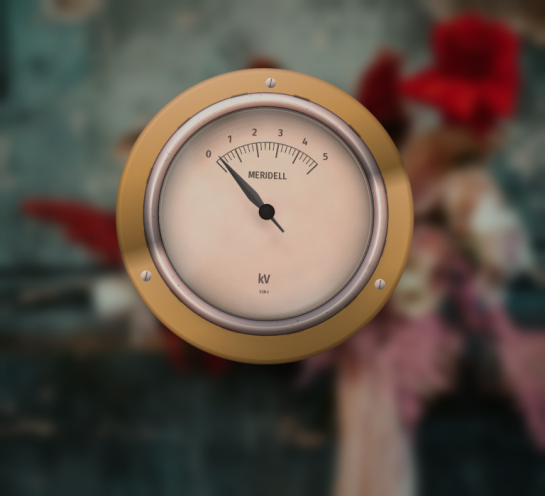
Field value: 0.2 kV
